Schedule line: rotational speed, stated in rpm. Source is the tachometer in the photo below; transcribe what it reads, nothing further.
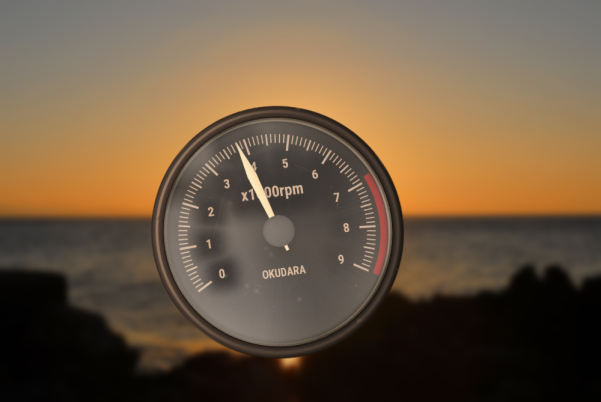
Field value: 3800 rpm
